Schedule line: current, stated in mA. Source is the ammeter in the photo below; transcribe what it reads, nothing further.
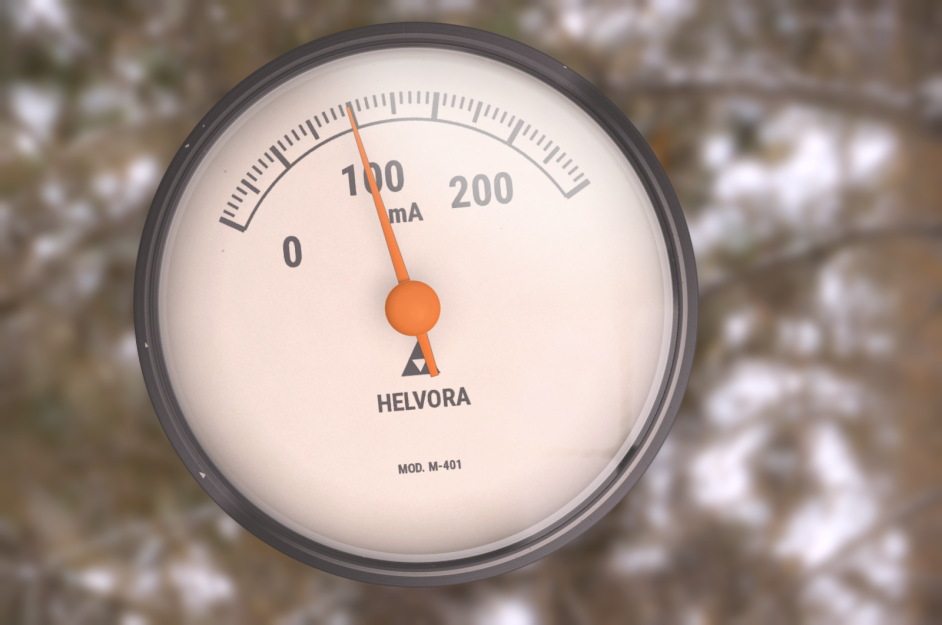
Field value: 100 mA
